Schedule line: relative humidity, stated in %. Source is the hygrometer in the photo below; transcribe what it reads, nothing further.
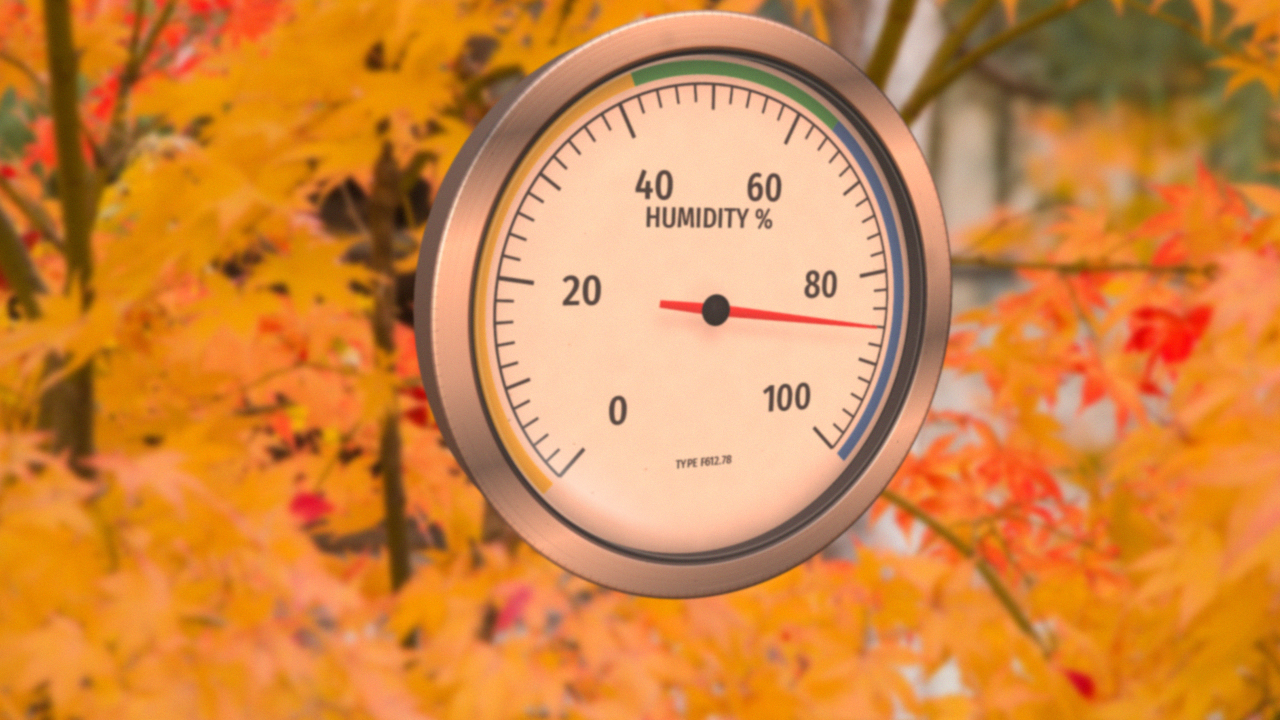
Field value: 86 %
